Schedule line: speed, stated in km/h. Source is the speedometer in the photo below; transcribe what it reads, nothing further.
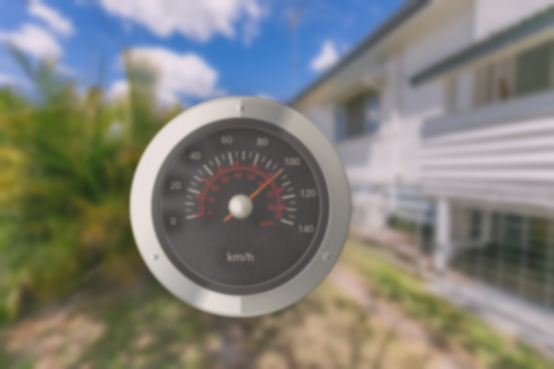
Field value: 100 km/h
